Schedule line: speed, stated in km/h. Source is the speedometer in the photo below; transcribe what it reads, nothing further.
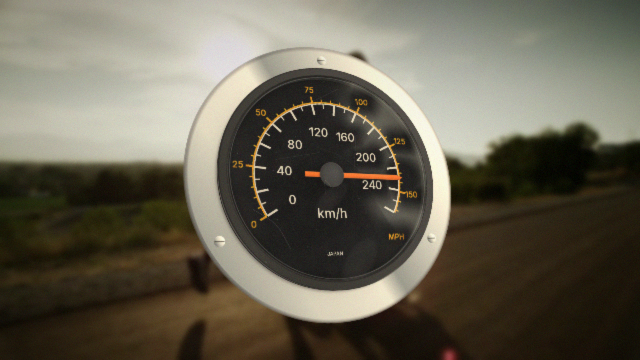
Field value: 230 km/h
